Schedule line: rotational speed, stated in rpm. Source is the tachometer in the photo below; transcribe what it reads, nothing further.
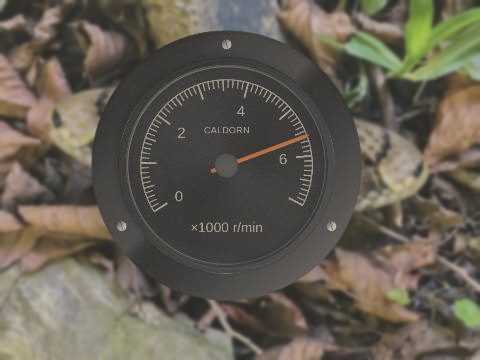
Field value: 5600 rpm
